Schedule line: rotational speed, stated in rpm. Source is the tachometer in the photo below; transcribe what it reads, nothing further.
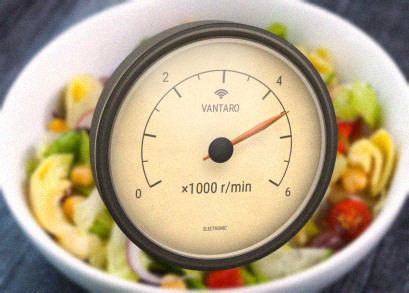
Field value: 4500 rpm
